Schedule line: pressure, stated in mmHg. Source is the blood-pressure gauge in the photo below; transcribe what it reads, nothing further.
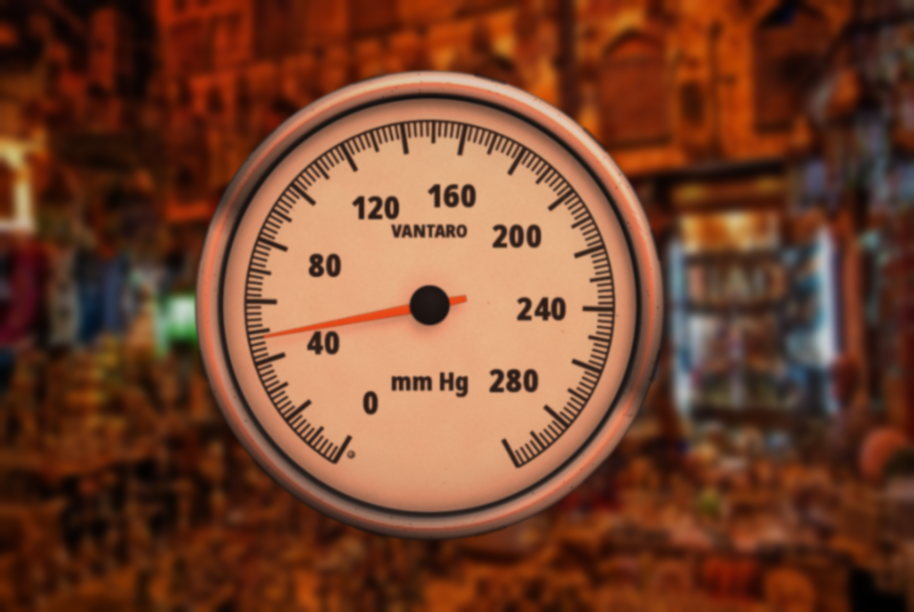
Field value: 48 mmHg
